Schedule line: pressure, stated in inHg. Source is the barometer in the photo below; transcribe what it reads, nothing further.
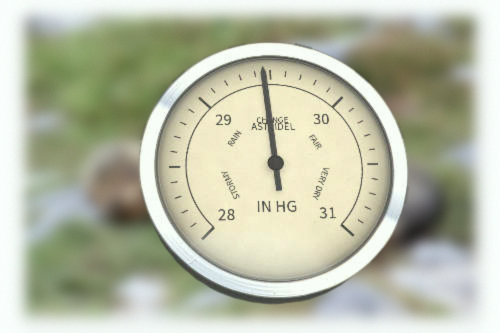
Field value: 29.45 inHg
